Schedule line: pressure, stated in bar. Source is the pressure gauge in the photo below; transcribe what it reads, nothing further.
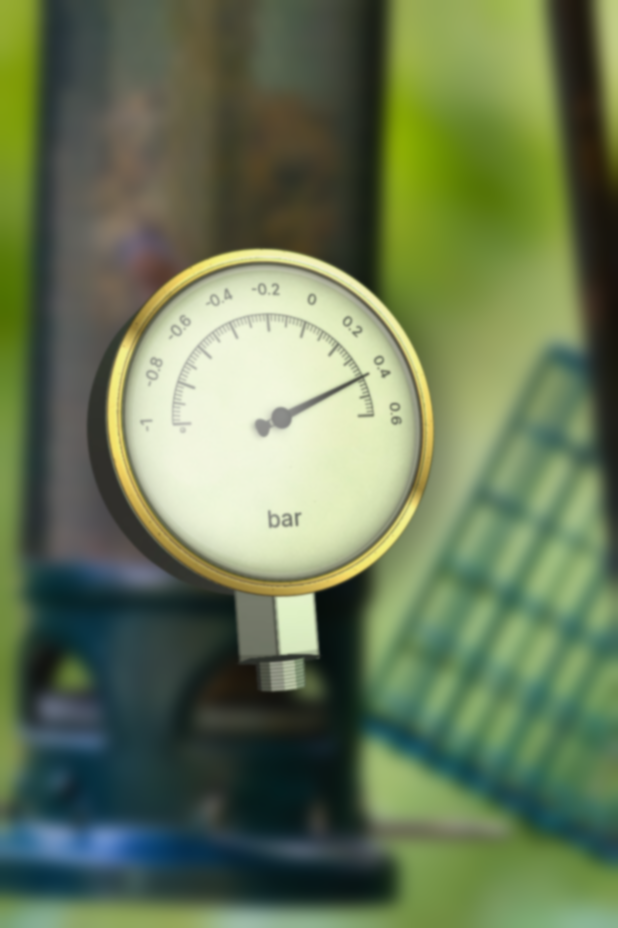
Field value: 0.4 bar
